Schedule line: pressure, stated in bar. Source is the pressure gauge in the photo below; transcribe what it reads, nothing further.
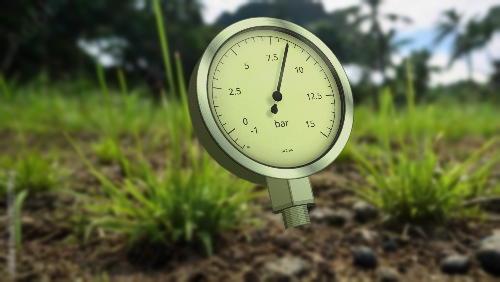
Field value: 8.5 bar
